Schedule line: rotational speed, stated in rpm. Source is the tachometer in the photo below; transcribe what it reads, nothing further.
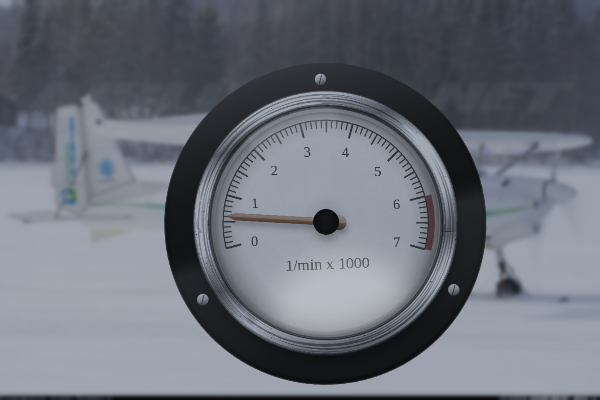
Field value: 600 rpm
